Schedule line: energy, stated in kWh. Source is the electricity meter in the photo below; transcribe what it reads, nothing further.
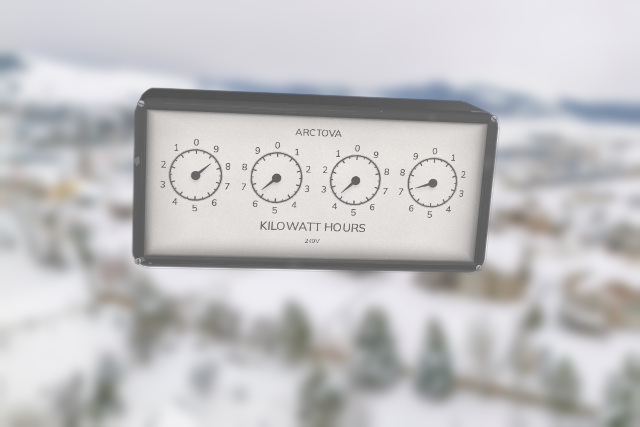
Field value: 8637 kWh
